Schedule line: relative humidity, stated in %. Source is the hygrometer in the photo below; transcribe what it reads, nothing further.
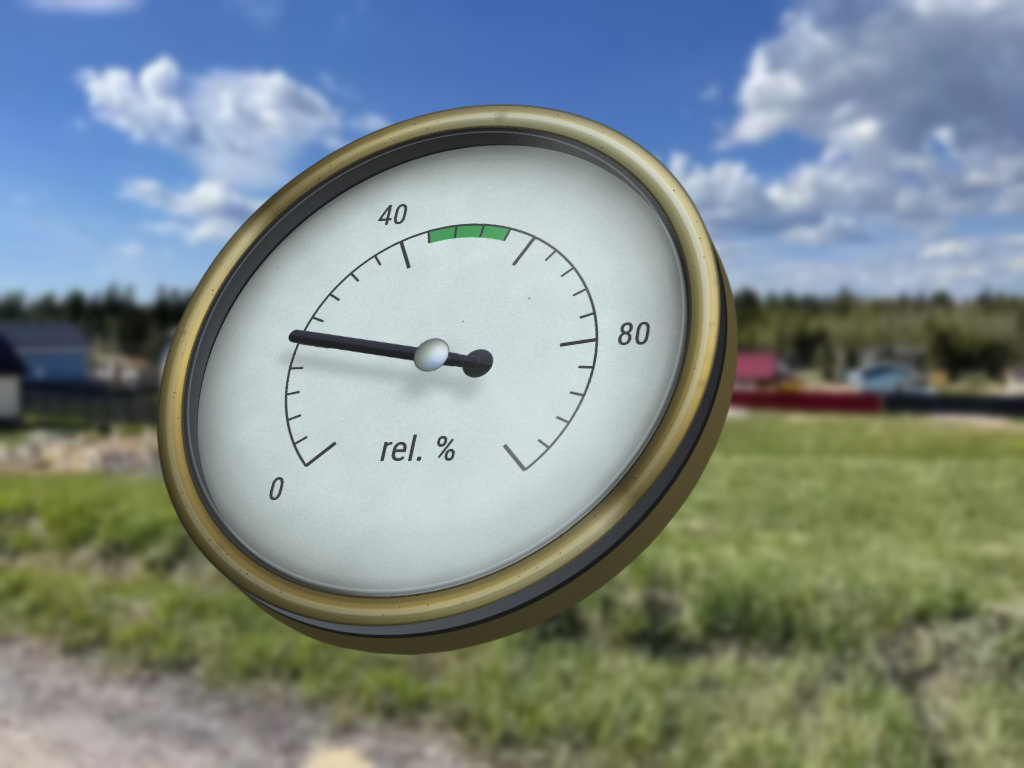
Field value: 20 %
